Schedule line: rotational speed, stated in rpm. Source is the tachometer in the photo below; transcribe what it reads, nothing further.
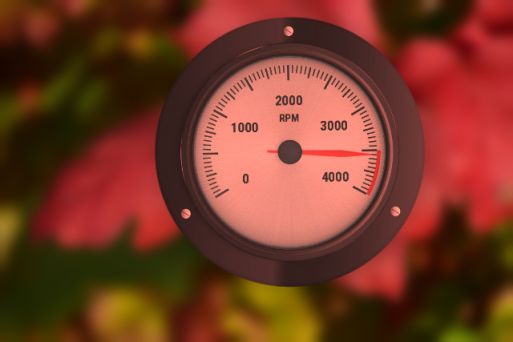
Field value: 3550 rpm
